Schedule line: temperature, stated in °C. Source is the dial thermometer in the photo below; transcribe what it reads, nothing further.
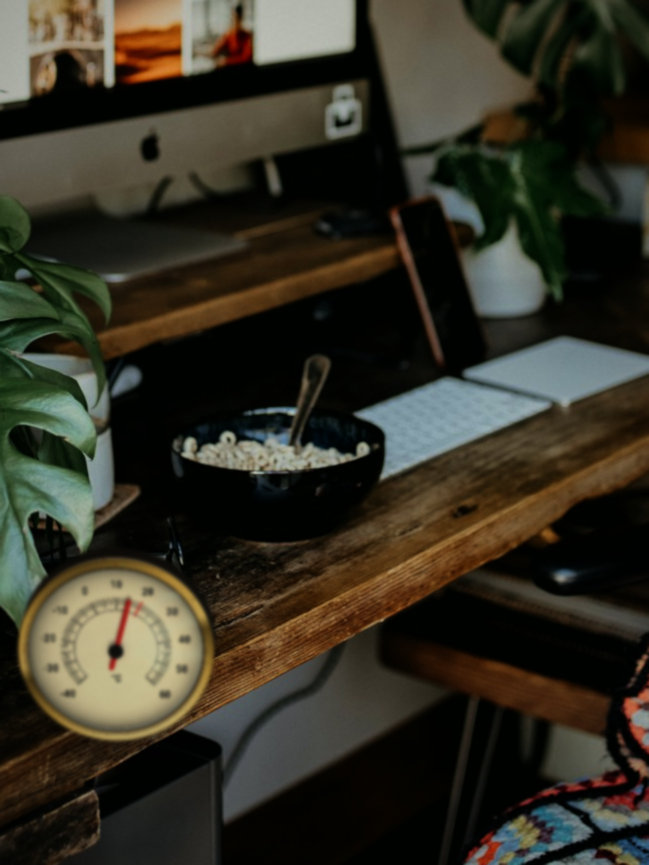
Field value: 15 °C
